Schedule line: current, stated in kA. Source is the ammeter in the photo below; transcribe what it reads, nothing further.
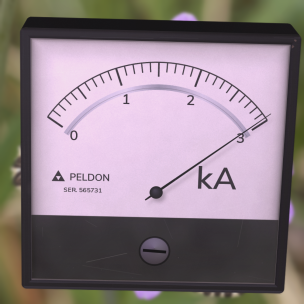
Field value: 2.95 kA
